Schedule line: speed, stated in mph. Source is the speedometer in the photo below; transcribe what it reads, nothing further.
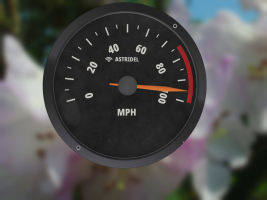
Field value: 95 mph
